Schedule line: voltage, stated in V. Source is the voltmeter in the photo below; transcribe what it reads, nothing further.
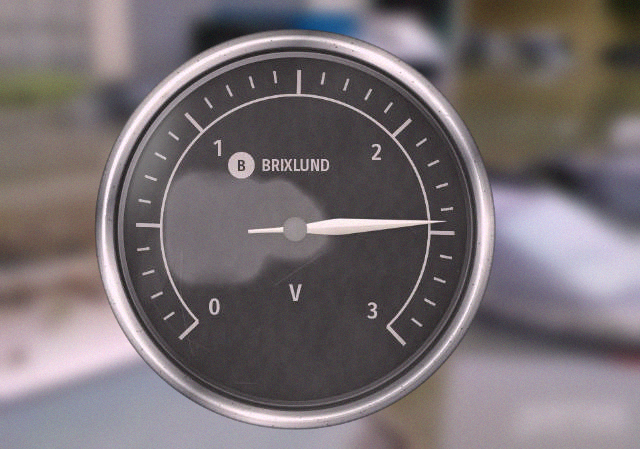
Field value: 2.45 V
